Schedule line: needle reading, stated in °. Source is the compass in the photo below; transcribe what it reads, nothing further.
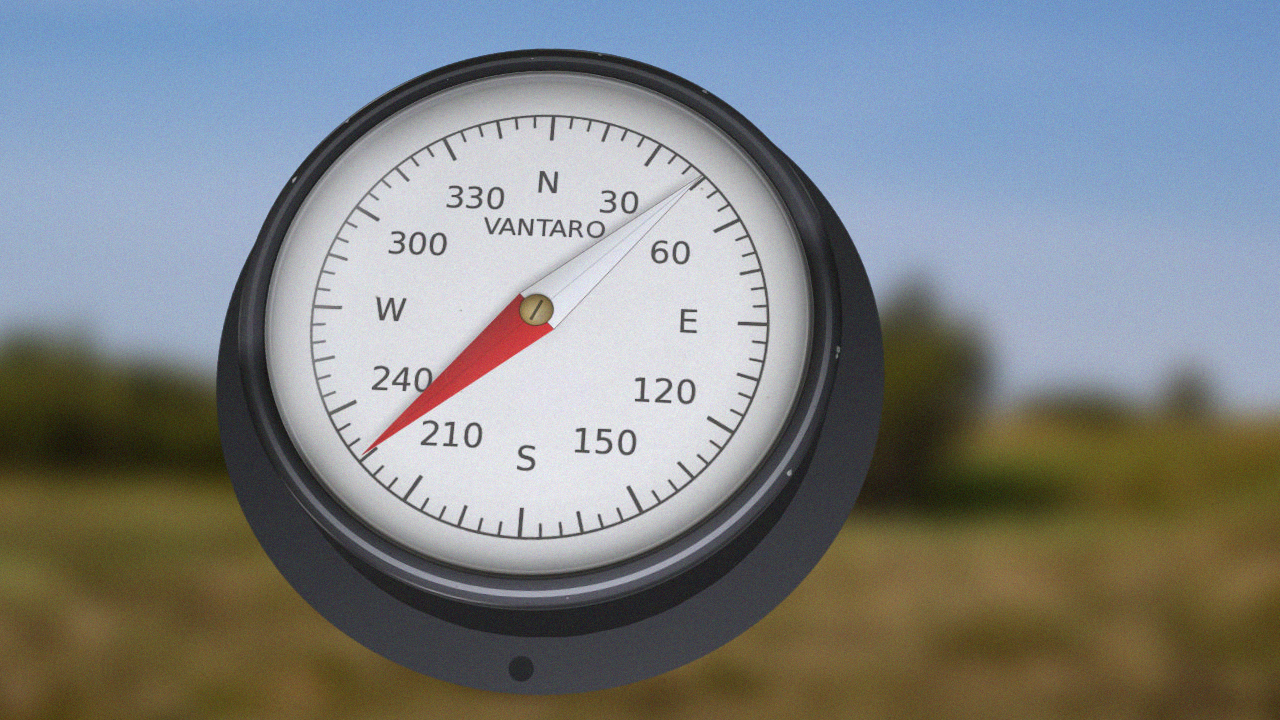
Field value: 225 °
